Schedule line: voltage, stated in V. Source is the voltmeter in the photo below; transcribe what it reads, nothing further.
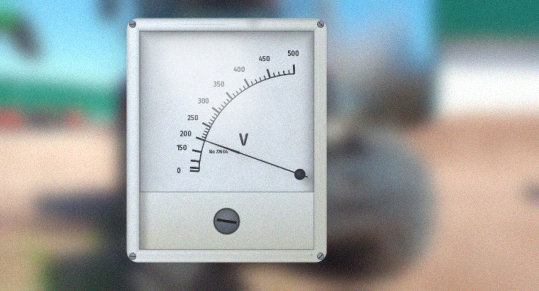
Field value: 200 V
